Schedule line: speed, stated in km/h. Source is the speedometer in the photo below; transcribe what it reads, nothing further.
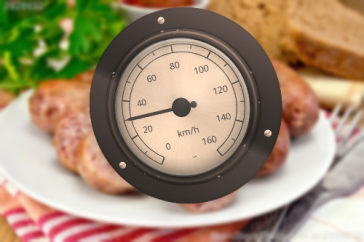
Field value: 30 km/h
